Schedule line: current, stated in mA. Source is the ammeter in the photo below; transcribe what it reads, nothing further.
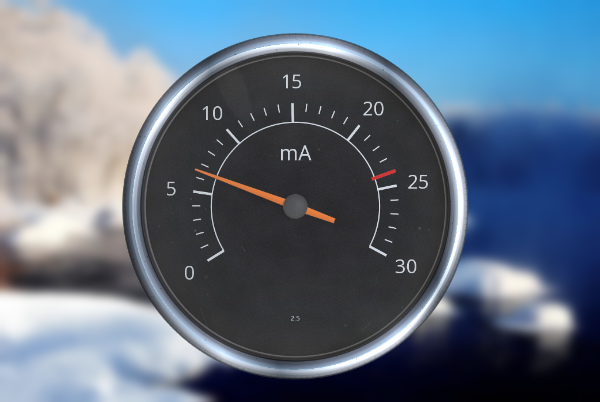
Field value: 6.5 mA
